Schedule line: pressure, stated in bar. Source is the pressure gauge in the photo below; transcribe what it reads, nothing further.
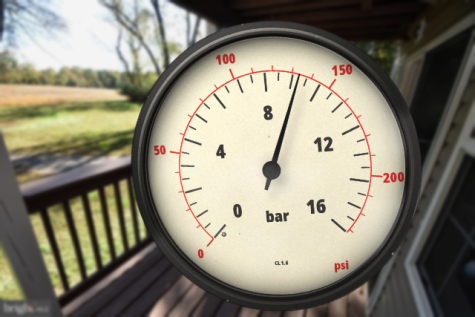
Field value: 9.25 bar
